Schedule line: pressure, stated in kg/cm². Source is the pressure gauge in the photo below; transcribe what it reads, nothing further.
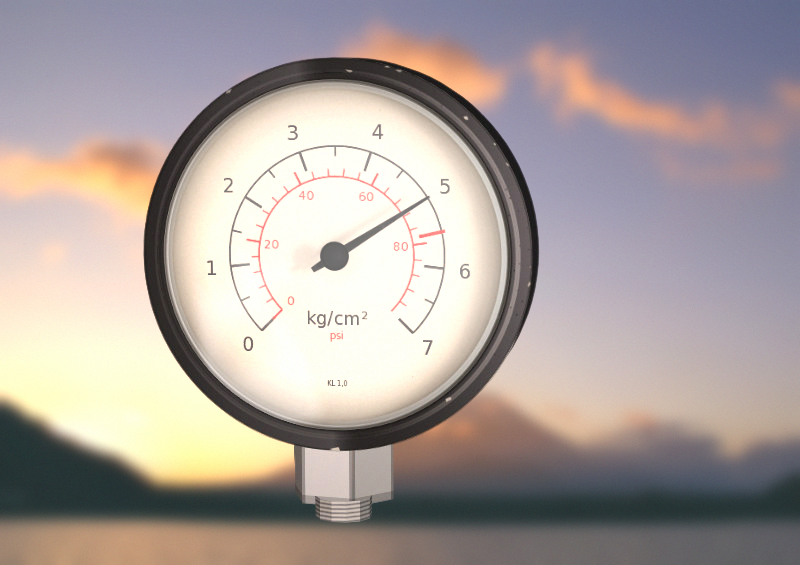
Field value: 5 kg/cm²
